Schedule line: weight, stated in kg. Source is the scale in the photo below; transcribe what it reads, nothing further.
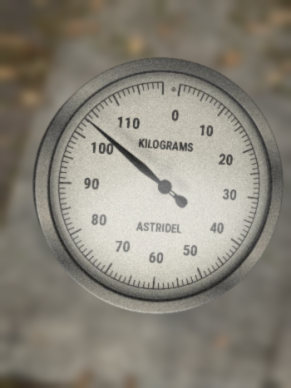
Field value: 103 kg
